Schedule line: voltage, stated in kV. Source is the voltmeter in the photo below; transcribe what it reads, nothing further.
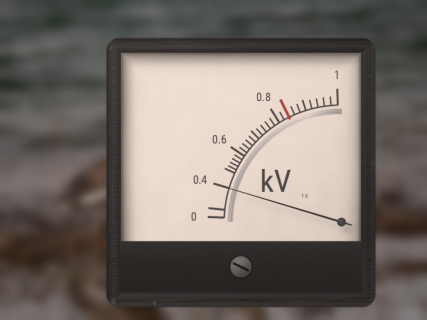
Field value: 0.4 kV
